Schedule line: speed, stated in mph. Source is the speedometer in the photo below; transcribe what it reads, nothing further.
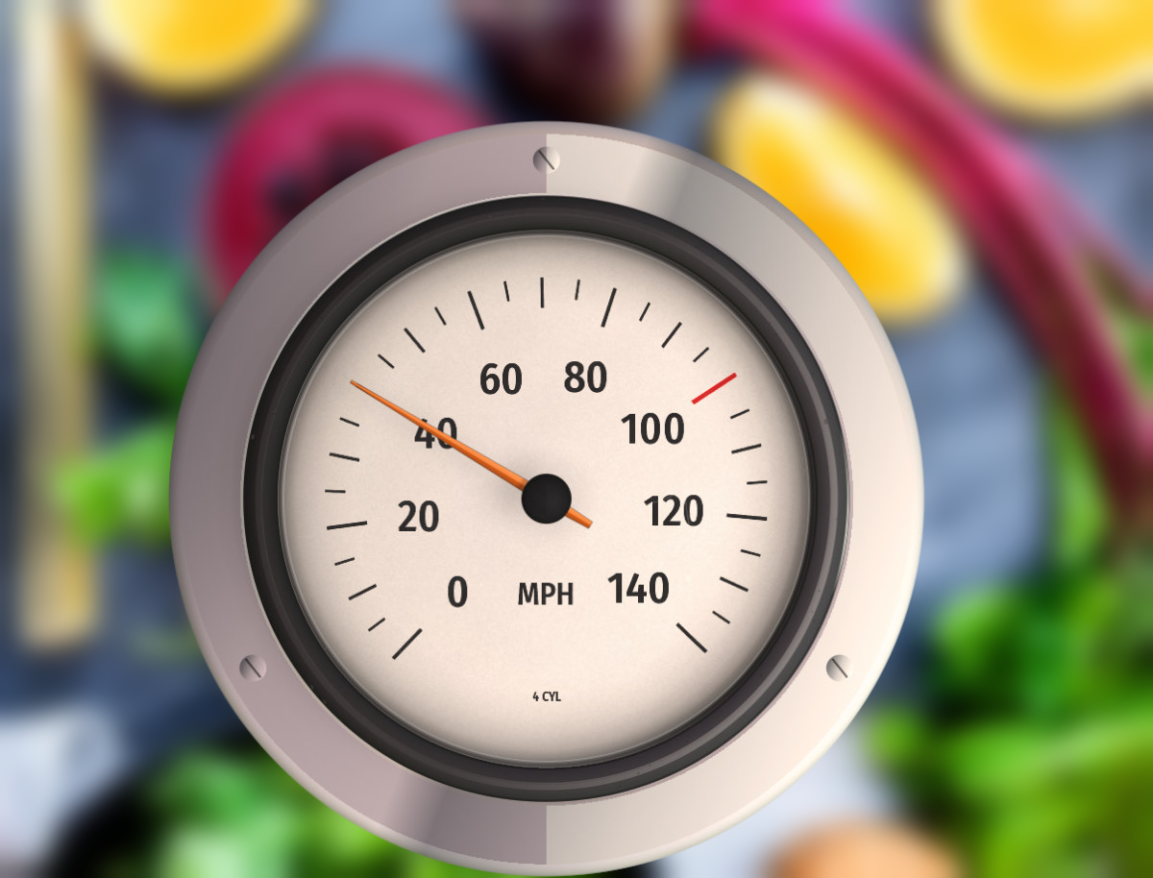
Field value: 40 mph
